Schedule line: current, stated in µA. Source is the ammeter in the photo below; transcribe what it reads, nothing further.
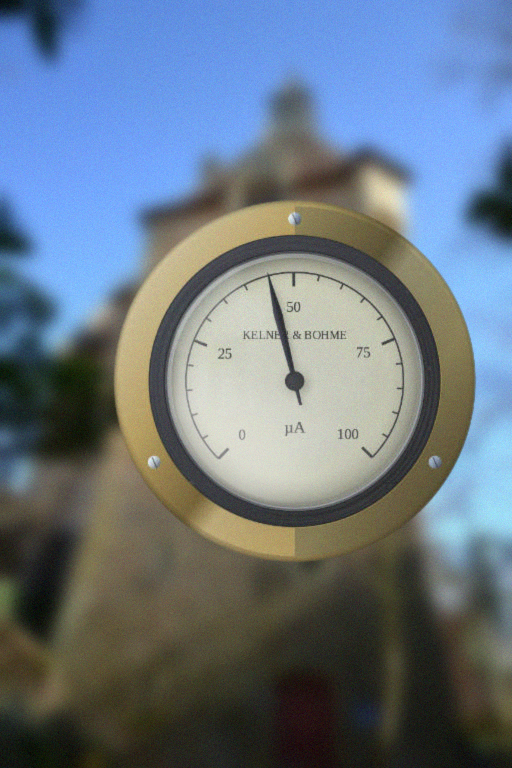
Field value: 45 µA
